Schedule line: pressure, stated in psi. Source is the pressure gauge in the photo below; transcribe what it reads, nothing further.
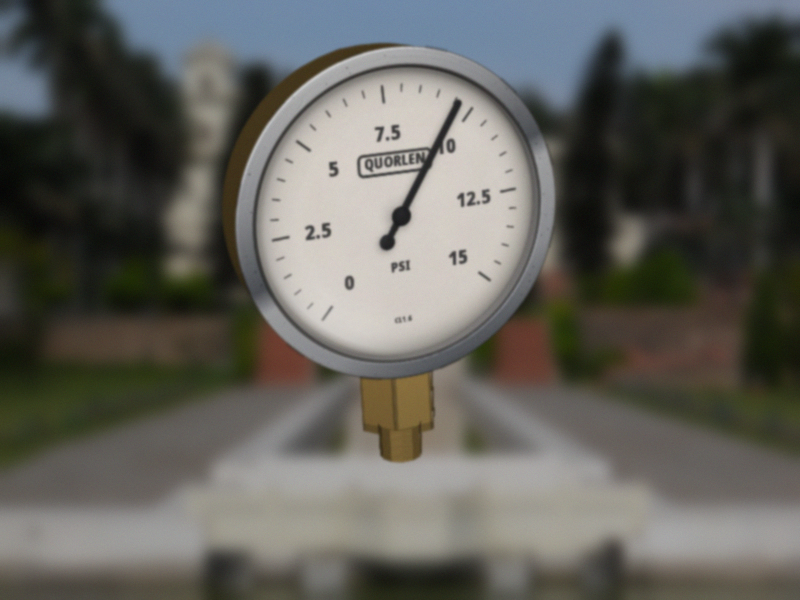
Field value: 9.5 psi
